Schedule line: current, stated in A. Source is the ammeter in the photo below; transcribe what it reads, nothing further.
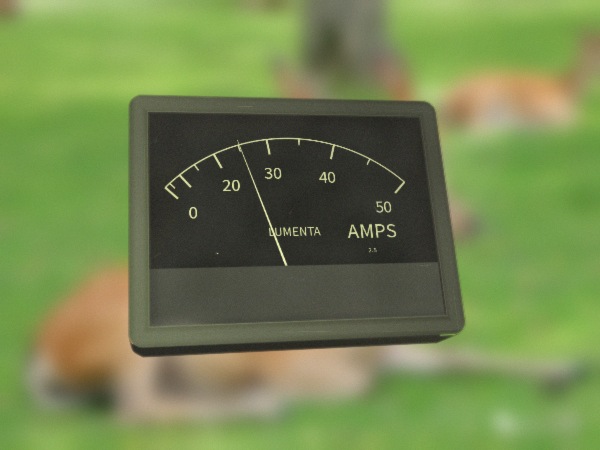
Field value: 25 A
